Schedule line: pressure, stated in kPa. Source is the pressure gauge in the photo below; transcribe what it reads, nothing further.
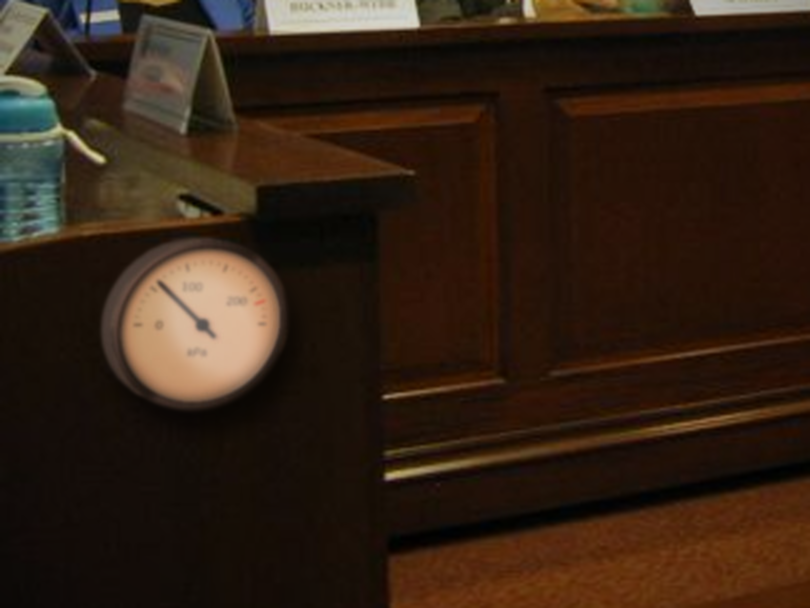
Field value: 60 kPa
